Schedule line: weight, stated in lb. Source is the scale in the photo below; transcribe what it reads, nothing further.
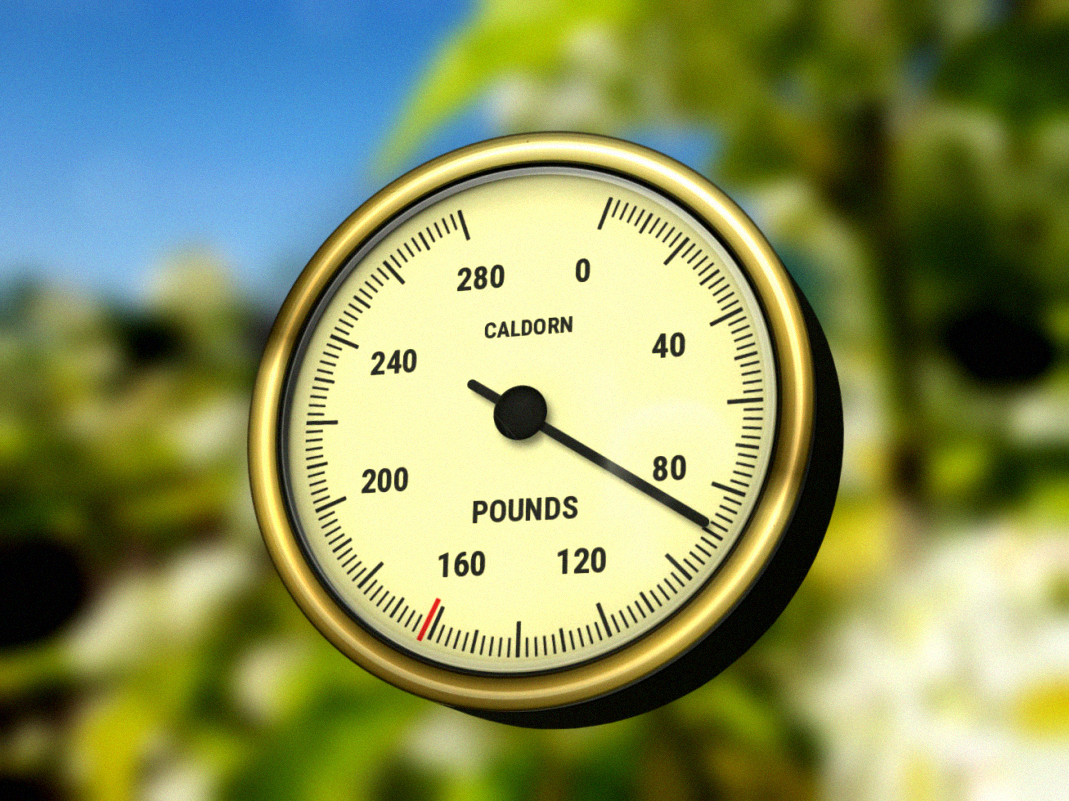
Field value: 89 lb
